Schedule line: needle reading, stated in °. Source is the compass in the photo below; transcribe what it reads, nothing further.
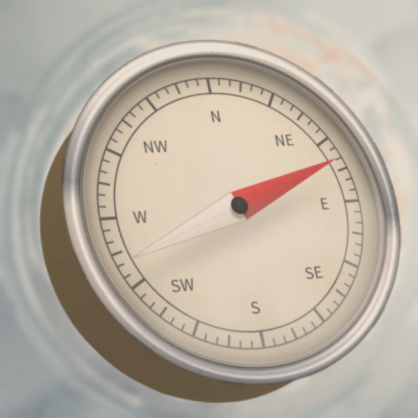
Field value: 70 °
